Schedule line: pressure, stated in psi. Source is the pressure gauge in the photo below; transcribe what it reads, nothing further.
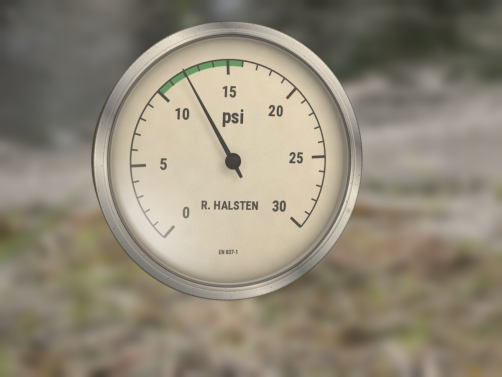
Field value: 12 psi
